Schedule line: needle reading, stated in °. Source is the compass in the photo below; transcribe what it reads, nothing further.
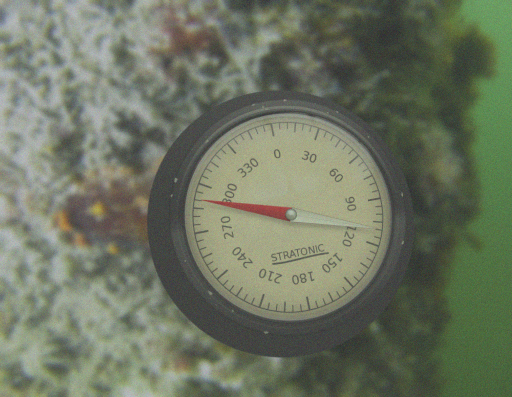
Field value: 290 °
